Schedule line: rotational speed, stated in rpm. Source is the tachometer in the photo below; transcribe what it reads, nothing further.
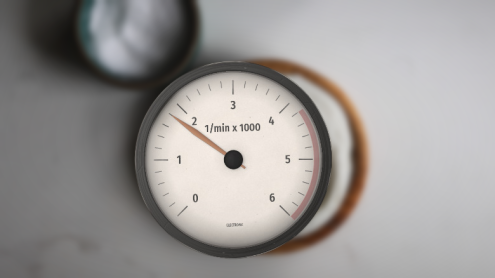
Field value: 1800 rpm
